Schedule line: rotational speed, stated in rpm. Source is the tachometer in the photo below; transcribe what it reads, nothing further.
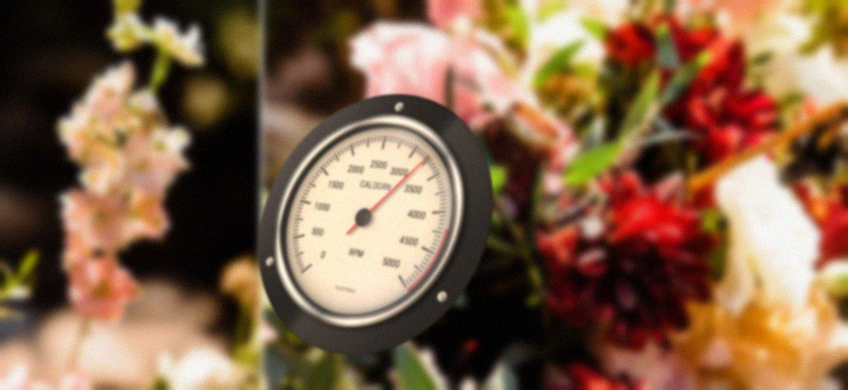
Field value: 3250 rpm
